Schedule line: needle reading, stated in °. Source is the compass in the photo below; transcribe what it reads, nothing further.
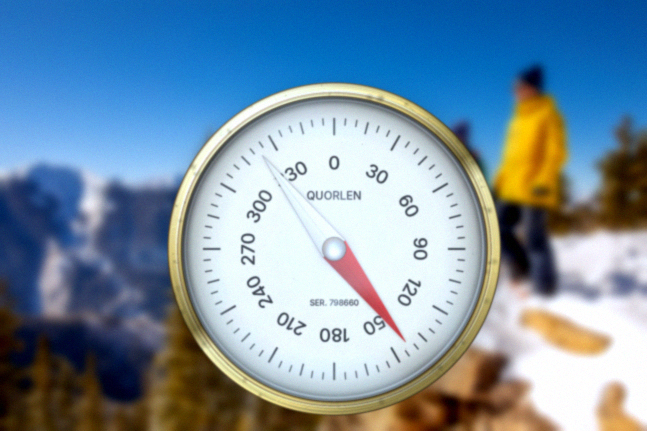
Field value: 142.5 °
